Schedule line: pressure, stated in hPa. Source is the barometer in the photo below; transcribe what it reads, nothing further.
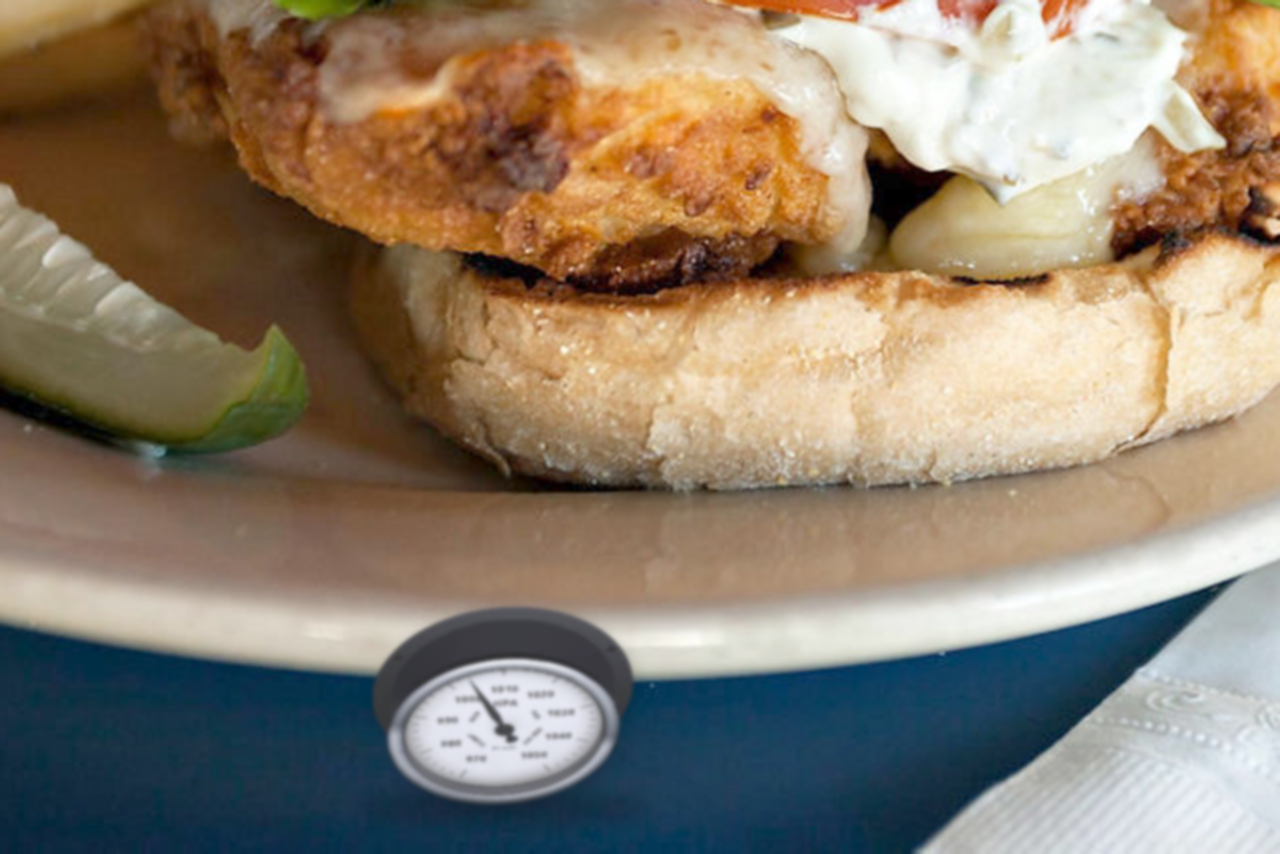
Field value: 1004 hPa
